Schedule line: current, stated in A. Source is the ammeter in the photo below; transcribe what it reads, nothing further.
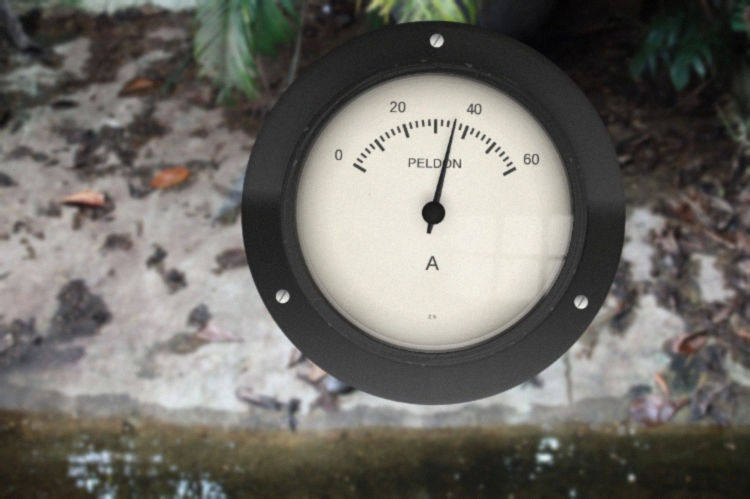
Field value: 36 A
